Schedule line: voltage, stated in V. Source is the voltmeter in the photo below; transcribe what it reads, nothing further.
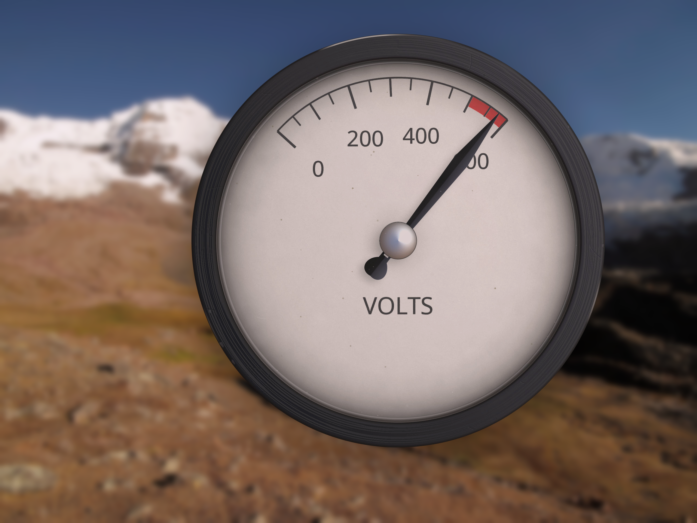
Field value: 575 V
